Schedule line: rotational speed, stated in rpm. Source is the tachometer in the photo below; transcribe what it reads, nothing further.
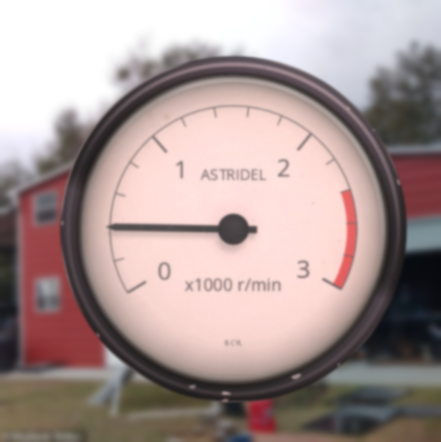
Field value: 400 rpm
